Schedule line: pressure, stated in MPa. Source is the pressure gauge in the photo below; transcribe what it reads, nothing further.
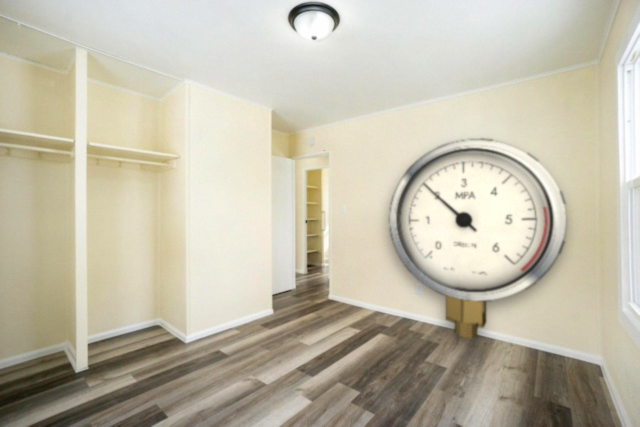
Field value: 2 MPa
